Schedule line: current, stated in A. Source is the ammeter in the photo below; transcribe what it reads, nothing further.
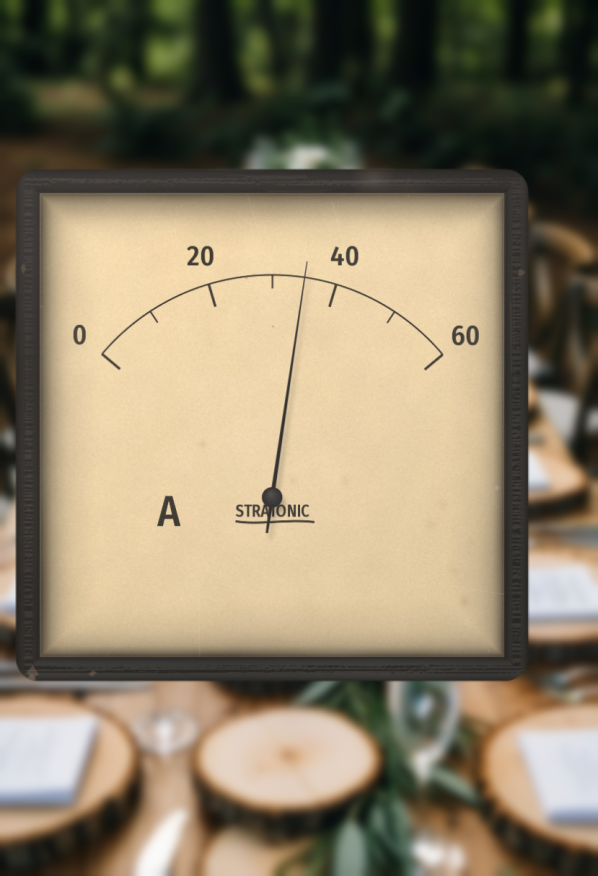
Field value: 35 A
